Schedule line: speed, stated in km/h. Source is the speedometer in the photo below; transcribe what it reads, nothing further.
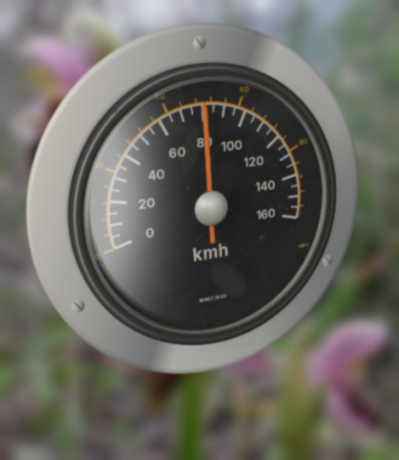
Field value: 80 km/h
